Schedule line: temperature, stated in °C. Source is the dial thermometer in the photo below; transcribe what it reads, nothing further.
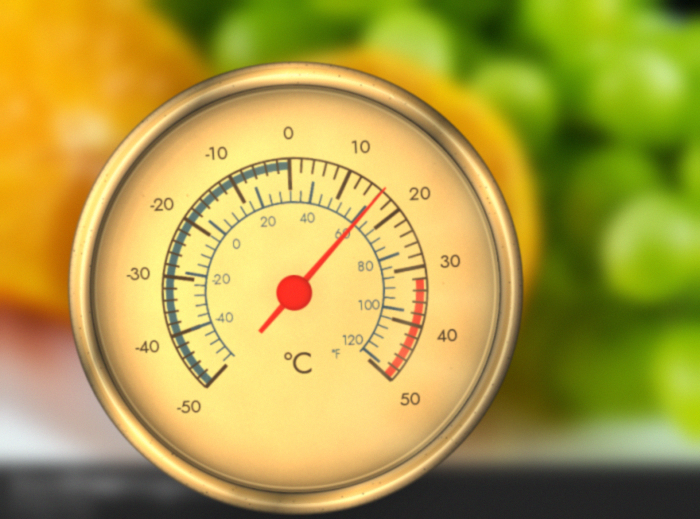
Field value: 16 °C
